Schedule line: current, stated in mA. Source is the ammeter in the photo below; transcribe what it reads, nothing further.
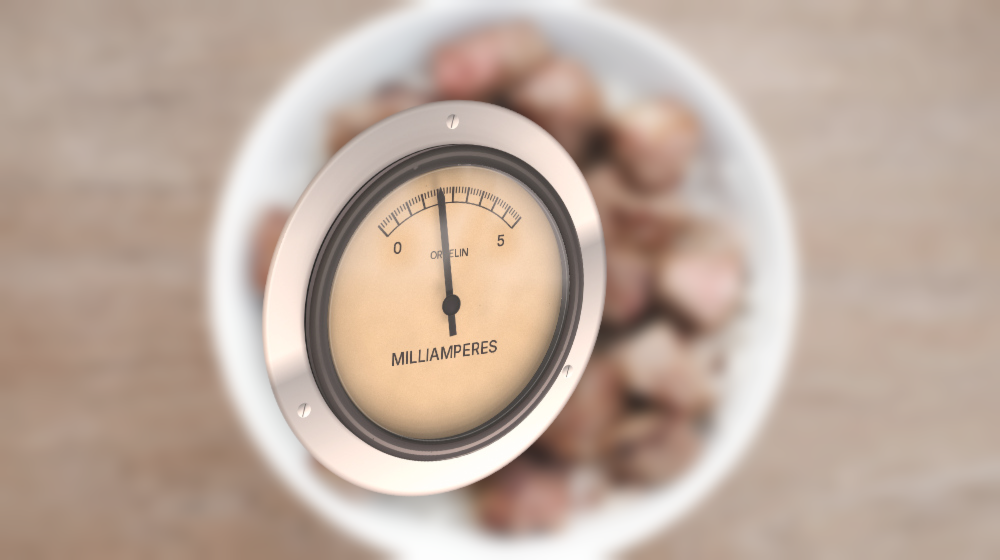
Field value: 2 mA
